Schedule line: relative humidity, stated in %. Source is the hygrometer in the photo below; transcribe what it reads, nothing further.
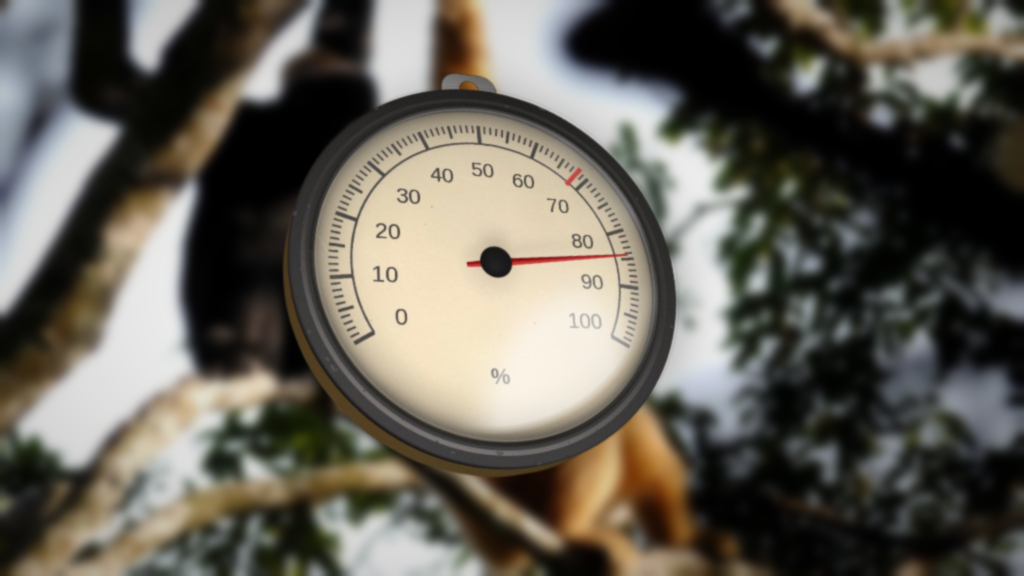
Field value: 85 %
